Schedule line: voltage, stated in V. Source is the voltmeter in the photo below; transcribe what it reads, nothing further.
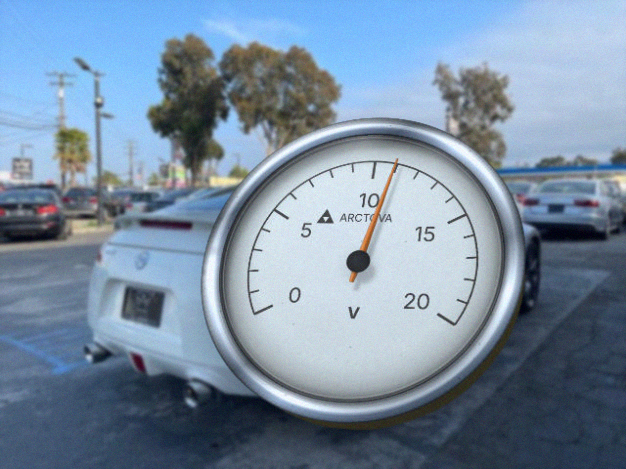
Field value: 11 V
